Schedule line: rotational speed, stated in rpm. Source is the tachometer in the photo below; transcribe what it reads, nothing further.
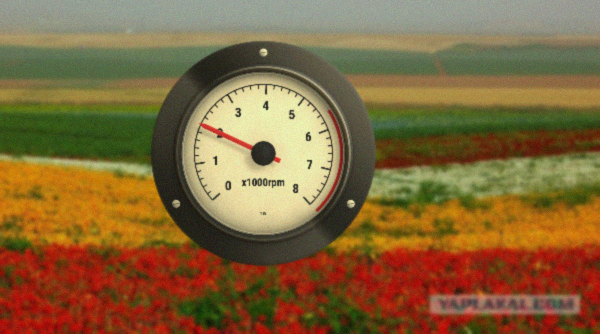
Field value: 2000 rpm
